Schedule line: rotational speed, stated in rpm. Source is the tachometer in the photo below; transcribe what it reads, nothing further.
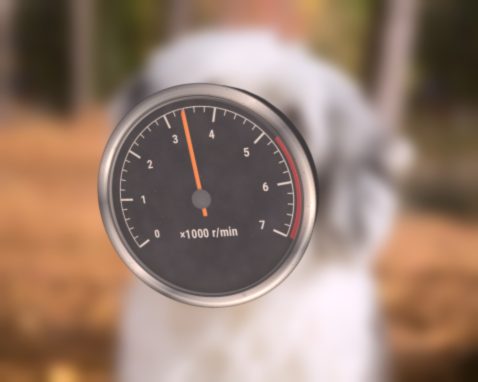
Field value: 3400 rpm
